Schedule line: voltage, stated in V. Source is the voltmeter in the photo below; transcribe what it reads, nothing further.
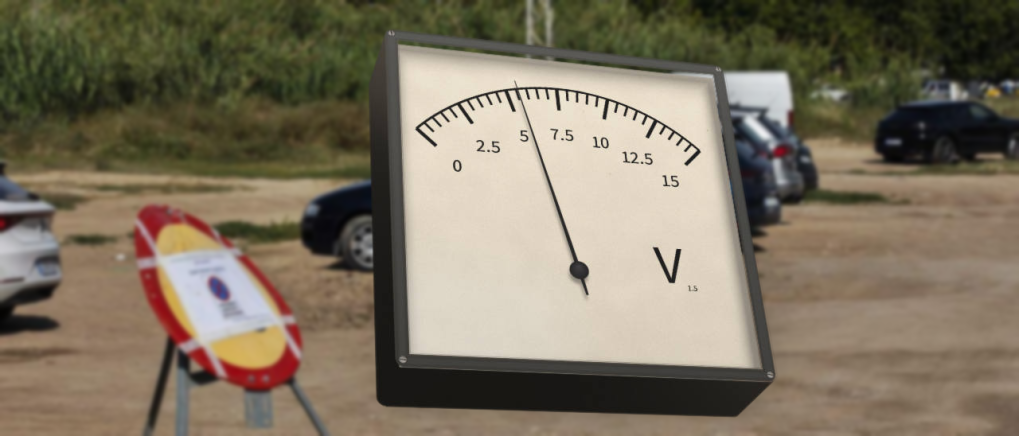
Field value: 5.5 V
